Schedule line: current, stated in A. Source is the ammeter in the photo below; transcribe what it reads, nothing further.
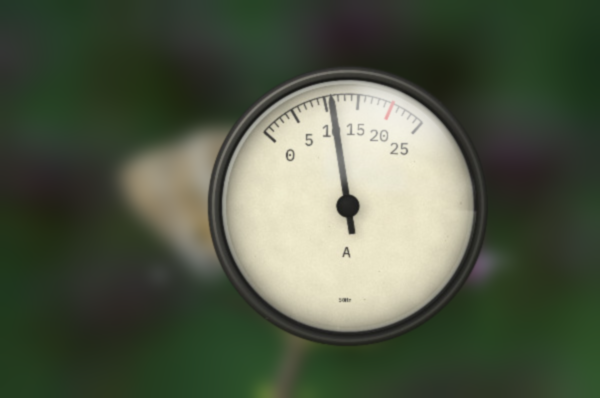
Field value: 11 A
